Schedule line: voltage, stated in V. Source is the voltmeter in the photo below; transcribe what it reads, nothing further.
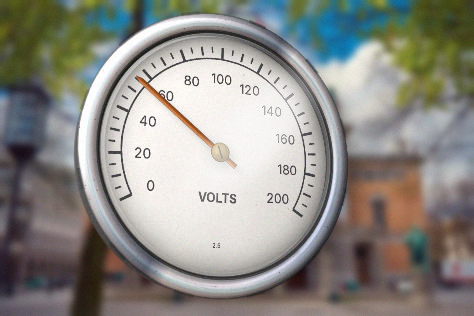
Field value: 55 V
